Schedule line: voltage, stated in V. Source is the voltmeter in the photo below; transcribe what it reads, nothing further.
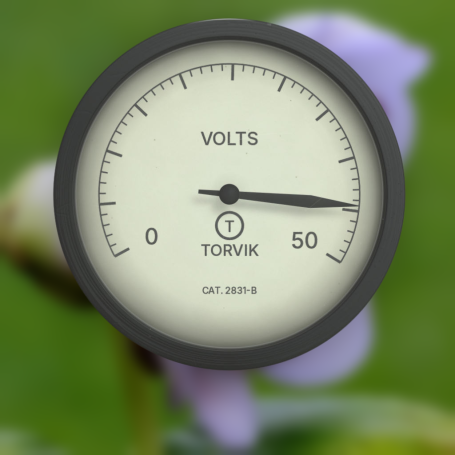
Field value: 44.5 V
